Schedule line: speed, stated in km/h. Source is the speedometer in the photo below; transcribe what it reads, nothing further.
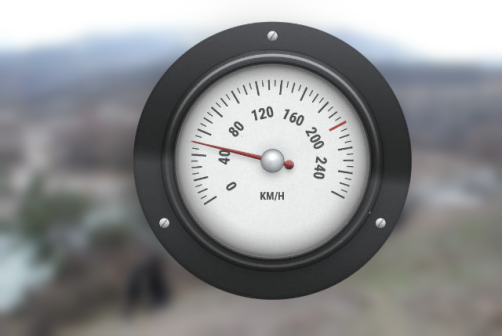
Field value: 50 km/h
